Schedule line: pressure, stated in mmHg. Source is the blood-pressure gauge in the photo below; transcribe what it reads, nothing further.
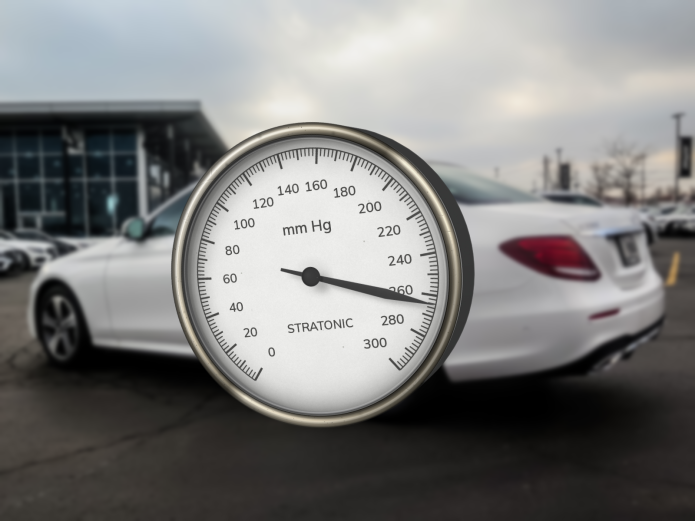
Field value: 264 mmHg
